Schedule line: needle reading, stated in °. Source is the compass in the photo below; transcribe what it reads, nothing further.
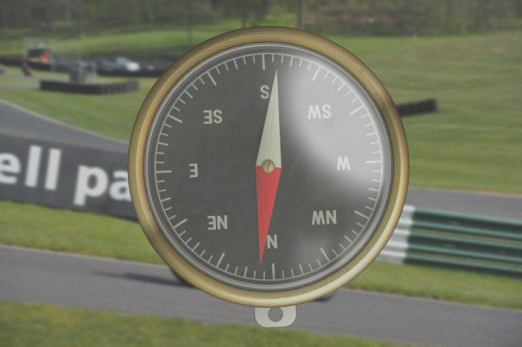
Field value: 7.5 °
